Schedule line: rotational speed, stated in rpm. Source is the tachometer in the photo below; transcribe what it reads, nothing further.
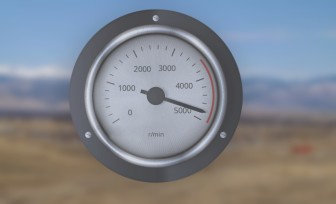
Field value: 4800 rpm
